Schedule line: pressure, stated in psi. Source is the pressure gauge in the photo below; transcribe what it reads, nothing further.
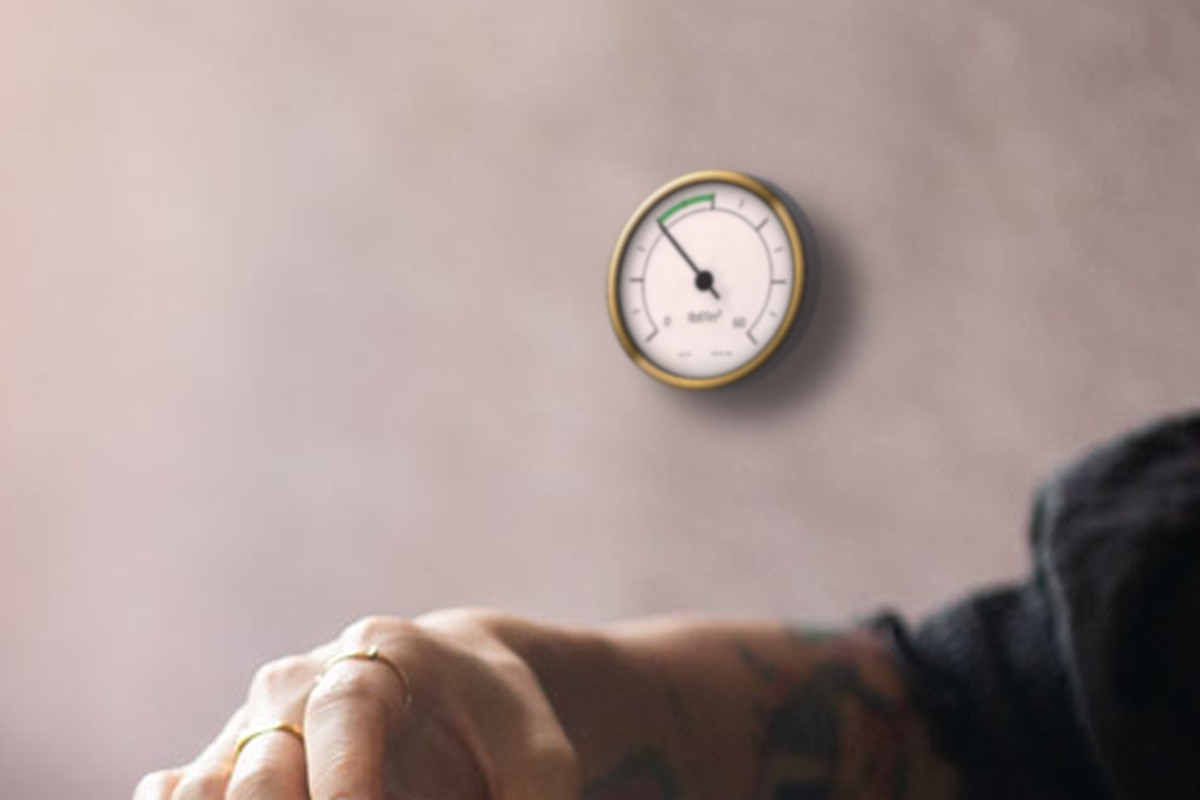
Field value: 20 psi
